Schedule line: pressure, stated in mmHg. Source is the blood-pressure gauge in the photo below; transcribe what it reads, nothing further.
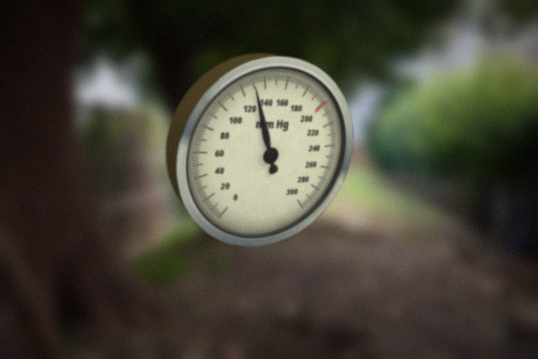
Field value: 130 mmHg
